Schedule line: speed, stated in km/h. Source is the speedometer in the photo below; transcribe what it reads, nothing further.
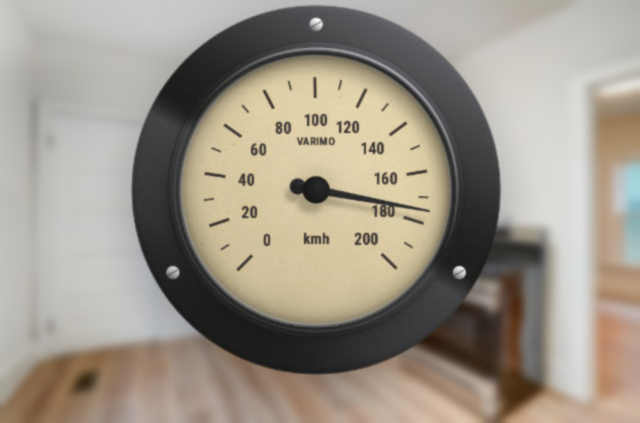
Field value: 175 km/h
